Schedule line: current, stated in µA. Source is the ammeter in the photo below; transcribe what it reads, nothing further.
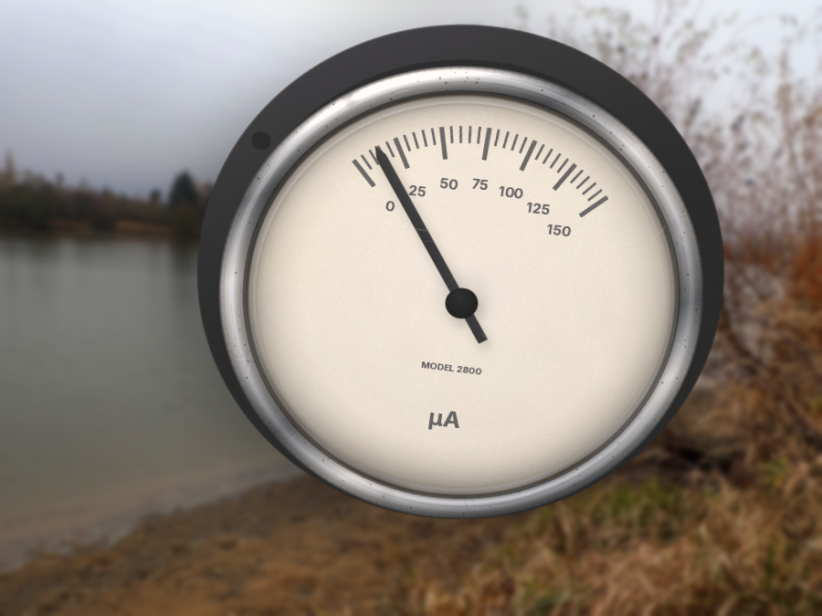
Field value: 15 µA
